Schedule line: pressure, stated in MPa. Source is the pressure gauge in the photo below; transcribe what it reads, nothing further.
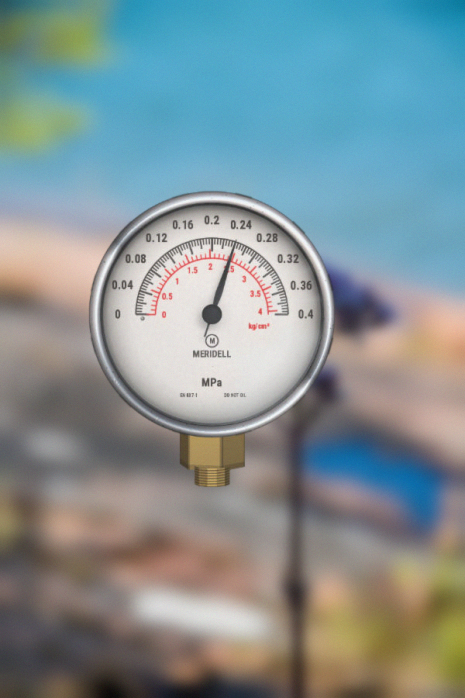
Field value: 0.24 MPa
